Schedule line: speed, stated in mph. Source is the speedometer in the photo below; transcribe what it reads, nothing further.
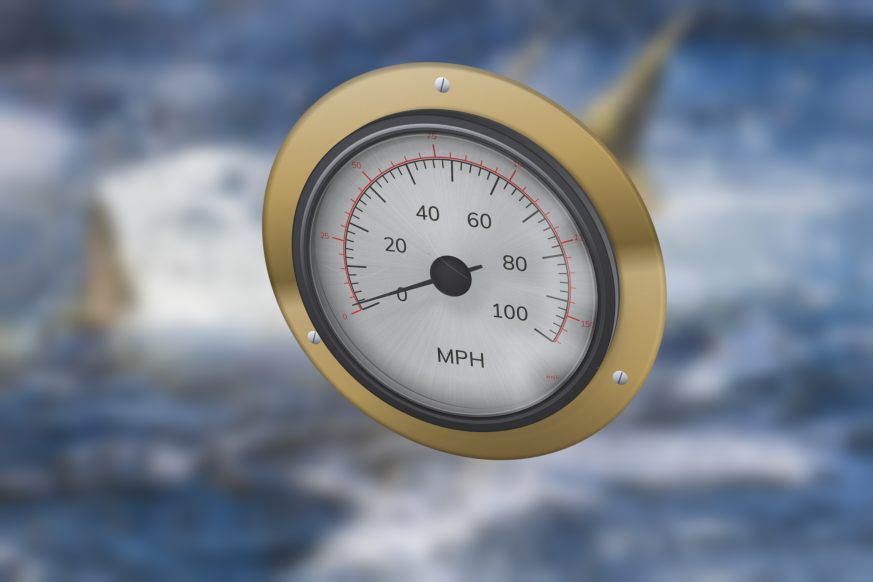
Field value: 2 mph
